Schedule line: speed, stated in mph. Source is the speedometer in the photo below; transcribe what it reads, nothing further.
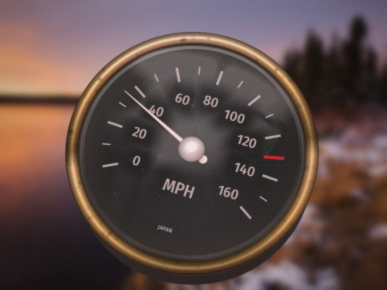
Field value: 35 mph
